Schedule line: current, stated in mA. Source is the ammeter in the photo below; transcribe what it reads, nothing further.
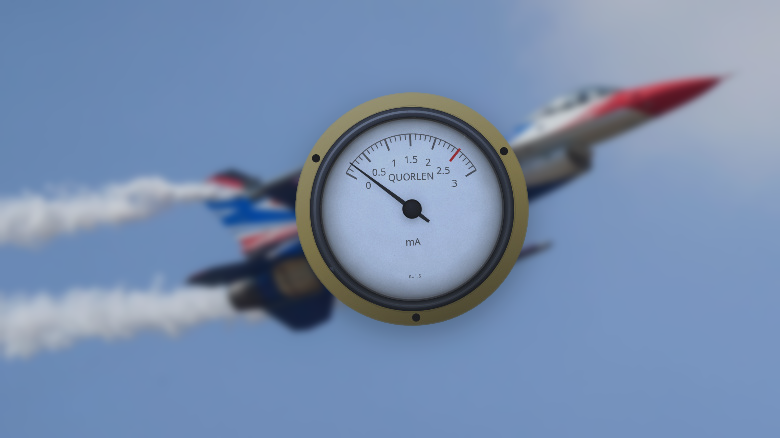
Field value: 0.2 mA
